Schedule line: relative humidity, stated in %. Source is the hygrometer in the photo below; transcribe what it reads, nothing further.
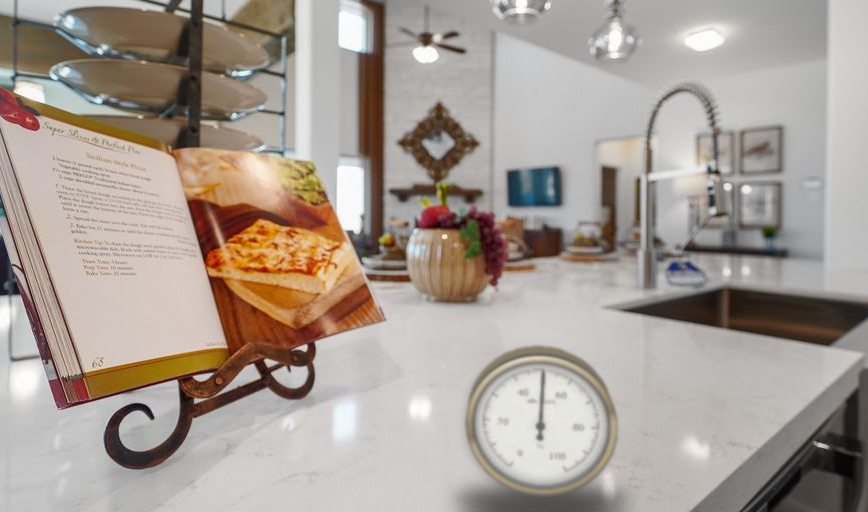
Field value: 50 %
